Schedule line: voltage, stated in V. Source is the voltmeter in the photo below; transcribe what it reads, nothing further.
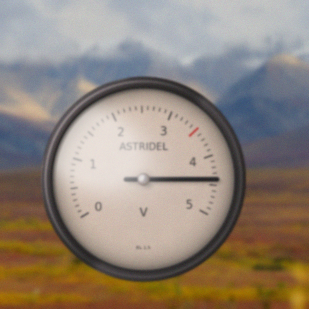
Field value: 4.4 V
